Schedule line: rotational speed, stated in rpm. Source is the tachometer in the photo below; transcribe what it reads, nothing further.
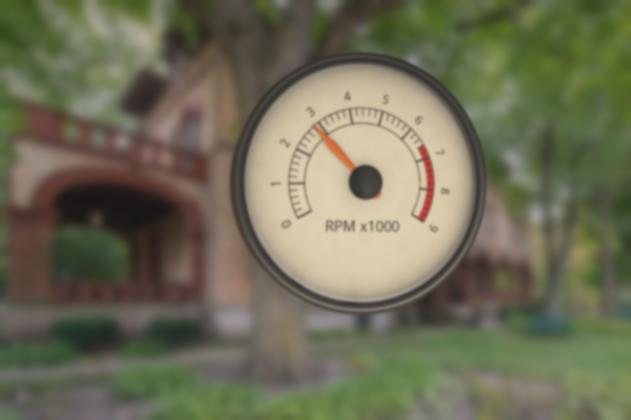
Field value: 2800 rpm
